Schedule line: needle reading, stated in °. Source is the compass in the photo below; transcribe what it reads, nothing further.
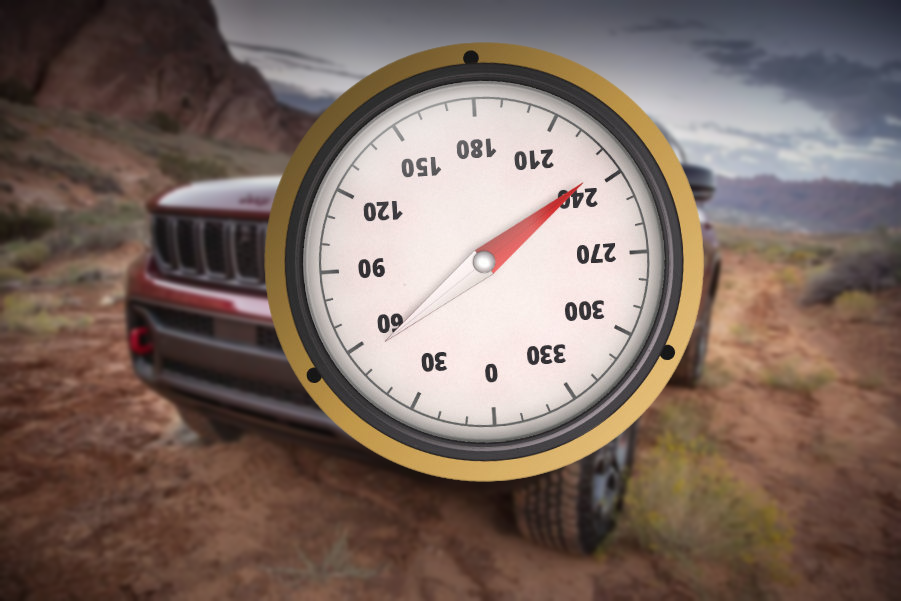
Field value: 235 °
